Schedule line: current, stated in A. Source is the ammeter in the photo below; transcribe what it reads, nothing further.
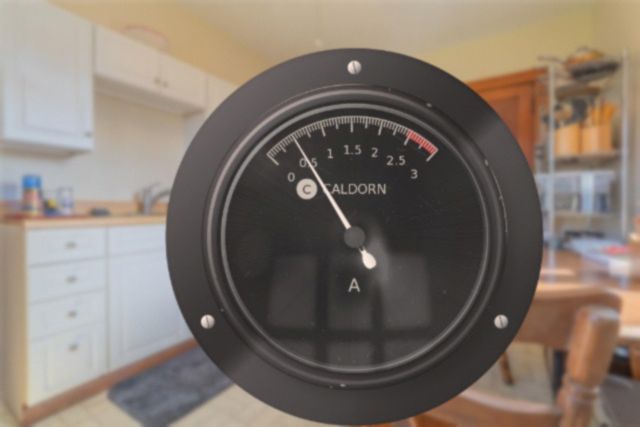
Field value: 0.5 A
